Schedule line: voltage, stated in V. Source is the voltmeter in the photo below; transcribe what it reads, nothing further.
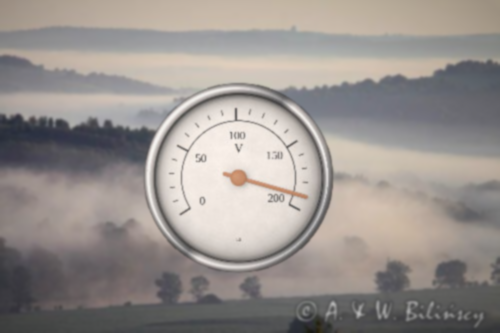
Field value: 190 V
